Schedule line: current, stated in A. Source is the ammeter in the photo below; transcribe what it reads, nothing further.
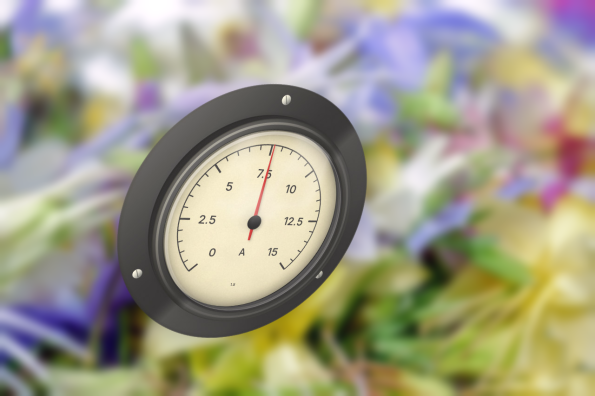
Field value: 7.5 A
